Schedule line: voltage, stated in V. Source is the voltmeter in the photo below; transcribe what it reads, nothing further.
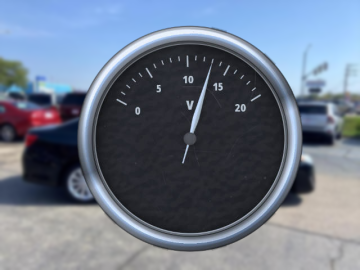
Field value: 13 V
